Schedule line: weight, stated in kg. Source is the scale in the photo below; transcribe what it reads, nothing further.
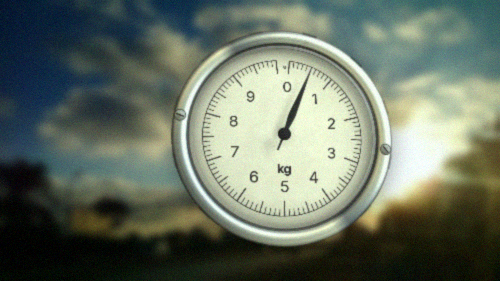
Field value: 0.5 kg
